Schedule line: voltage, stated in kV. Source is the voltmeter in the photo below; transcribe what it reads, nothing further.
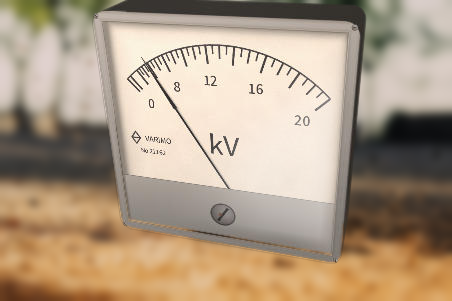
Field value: 6 kV
